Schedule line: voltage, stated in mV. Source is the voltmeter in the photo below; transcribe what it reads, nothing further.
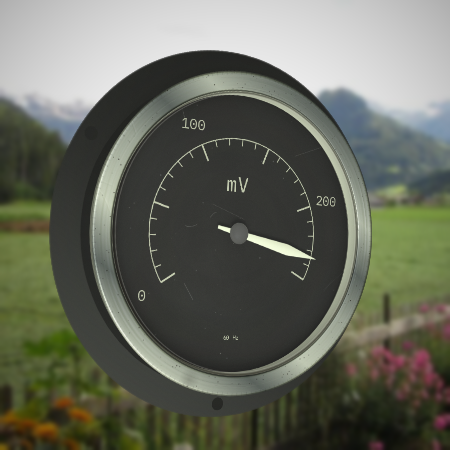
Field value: 235 mV
